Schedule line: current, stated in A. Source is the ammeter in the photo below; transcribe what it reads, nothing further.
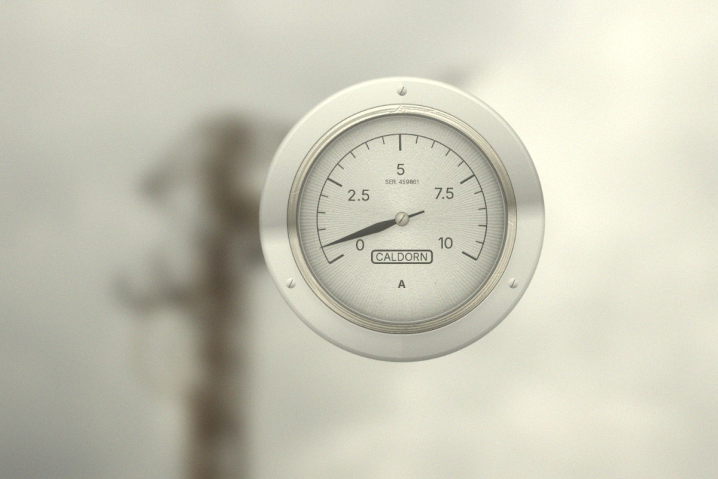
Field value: 0.5 A
